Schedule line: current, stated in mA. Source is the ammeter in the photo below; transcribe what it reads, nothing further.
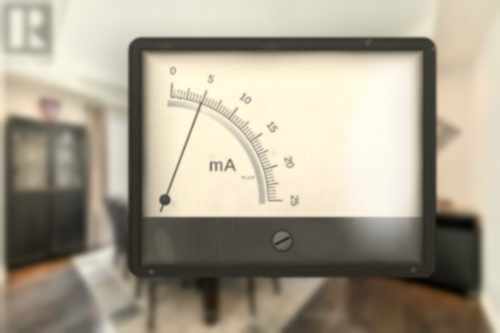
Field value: 5 mA
